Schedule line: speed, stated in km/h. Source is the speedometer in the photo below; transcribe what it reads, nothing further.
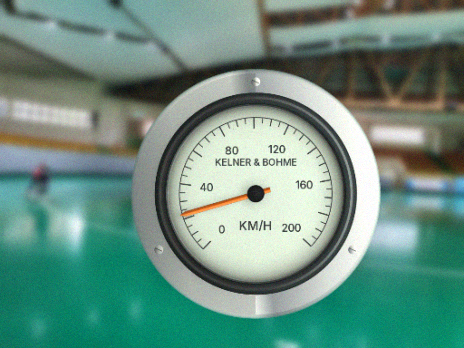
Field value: 22.5 km/h
